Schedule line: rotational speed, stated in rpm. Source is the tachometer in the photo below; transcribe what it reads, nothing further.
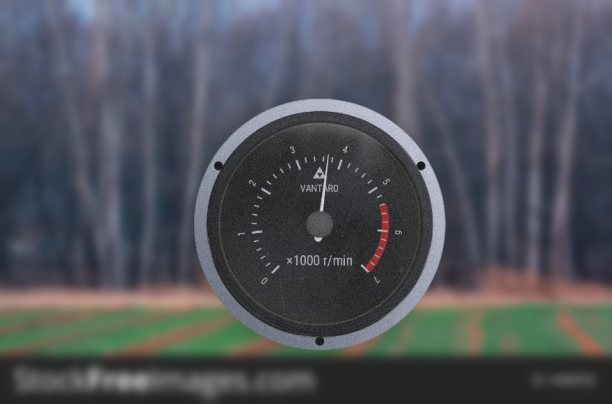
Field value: 3700 rpm
